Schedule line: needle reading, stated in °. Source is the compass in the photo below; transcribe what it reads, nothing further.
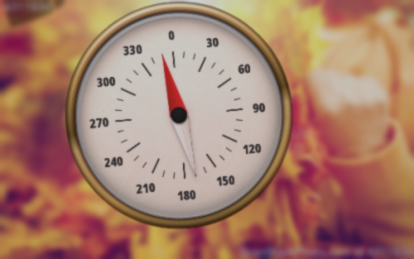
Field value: 350 °
